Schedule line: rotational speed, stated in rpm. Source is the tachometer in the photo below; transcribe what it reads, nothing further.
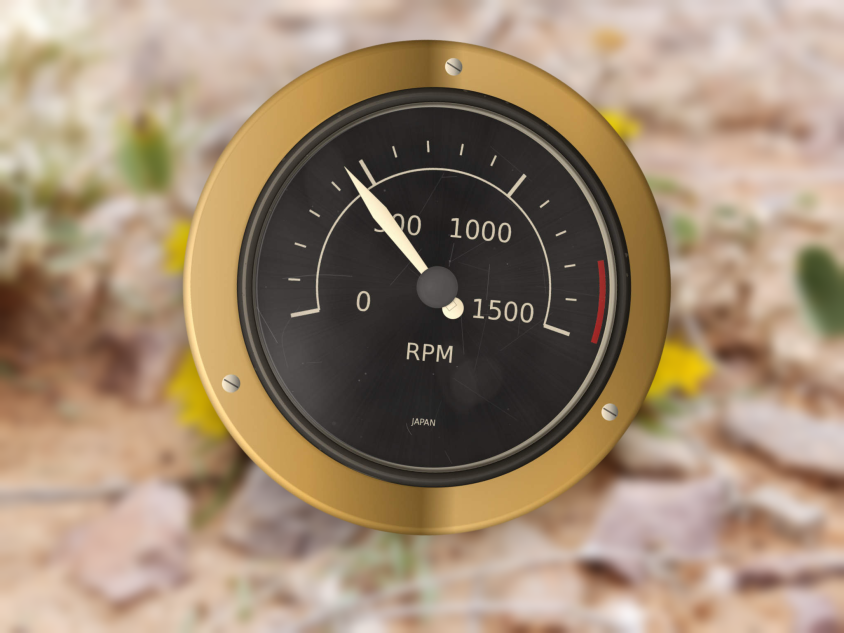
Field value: 450 rpm
